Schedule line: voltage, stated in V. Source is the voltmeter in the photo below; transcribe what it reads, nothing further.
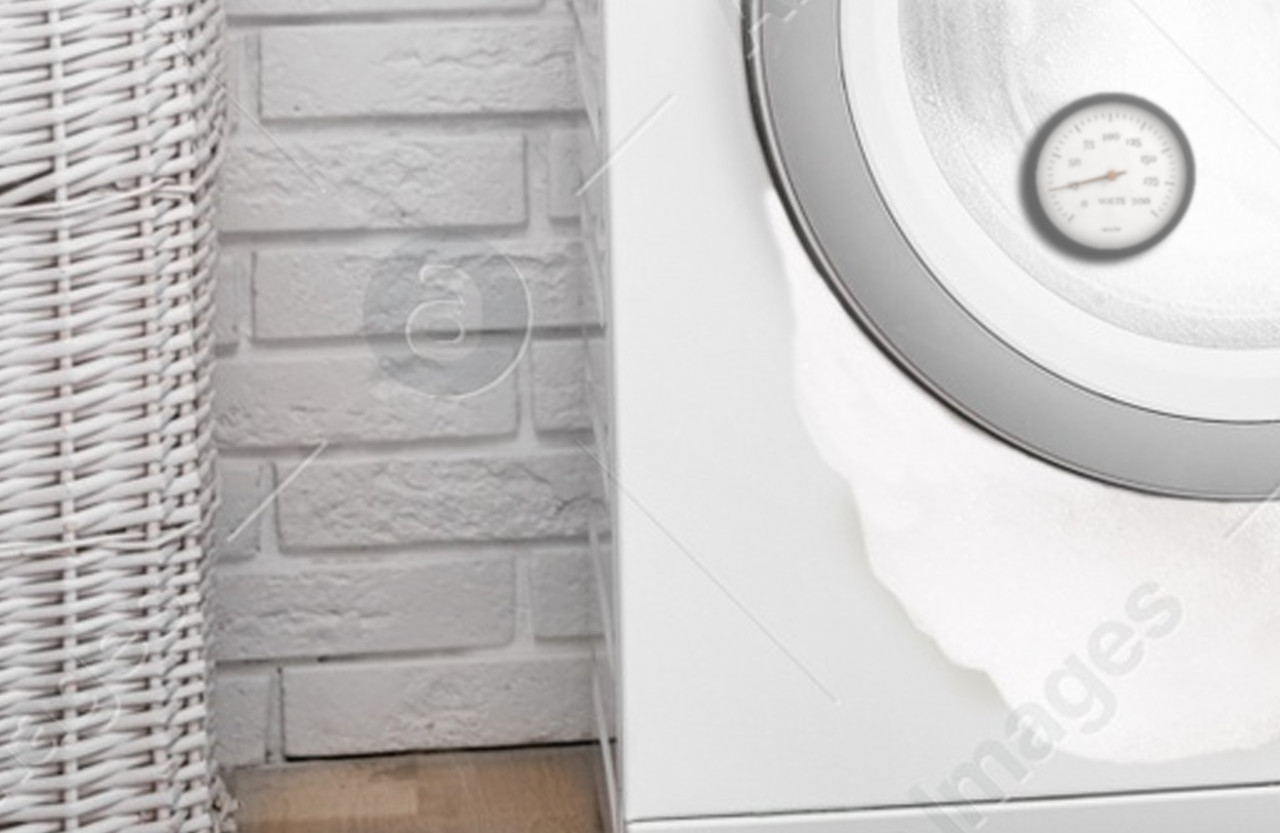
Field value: 25 V
